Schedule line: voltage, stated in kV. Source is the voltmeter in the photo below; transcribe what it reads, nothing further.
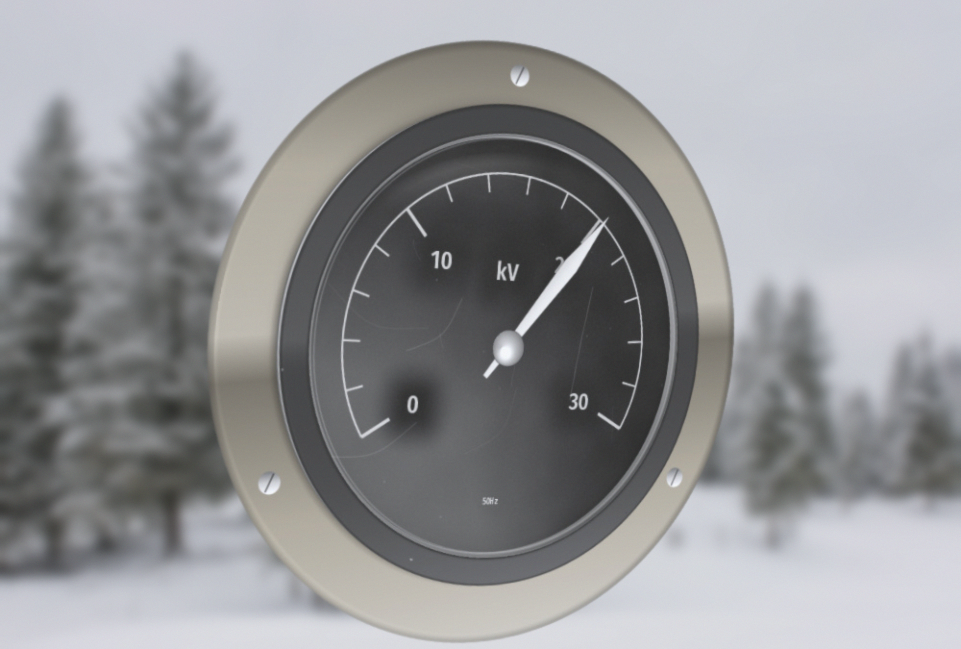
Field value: 20 kV
